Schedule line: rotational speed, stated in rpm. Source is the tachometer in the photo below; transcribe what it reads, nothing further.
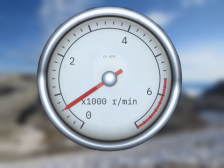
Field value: 600 rpm
